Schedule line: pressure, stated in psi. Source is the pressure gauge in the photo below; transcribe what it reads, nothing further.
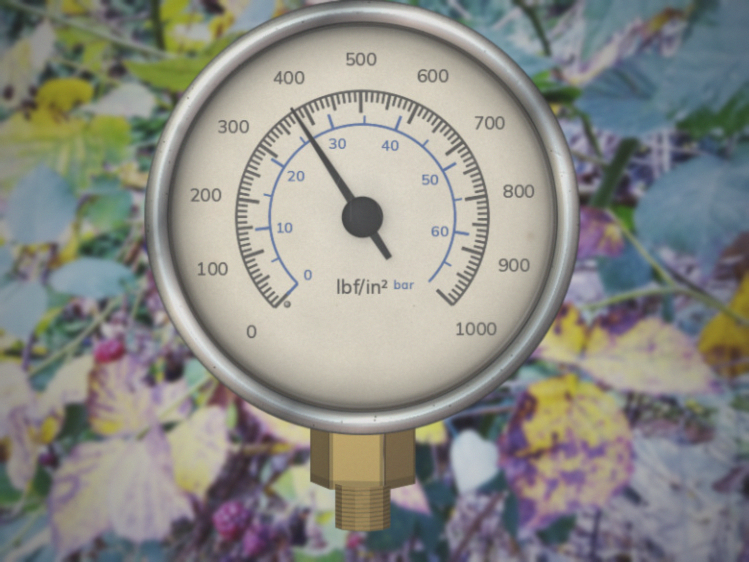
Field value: 380 psi
